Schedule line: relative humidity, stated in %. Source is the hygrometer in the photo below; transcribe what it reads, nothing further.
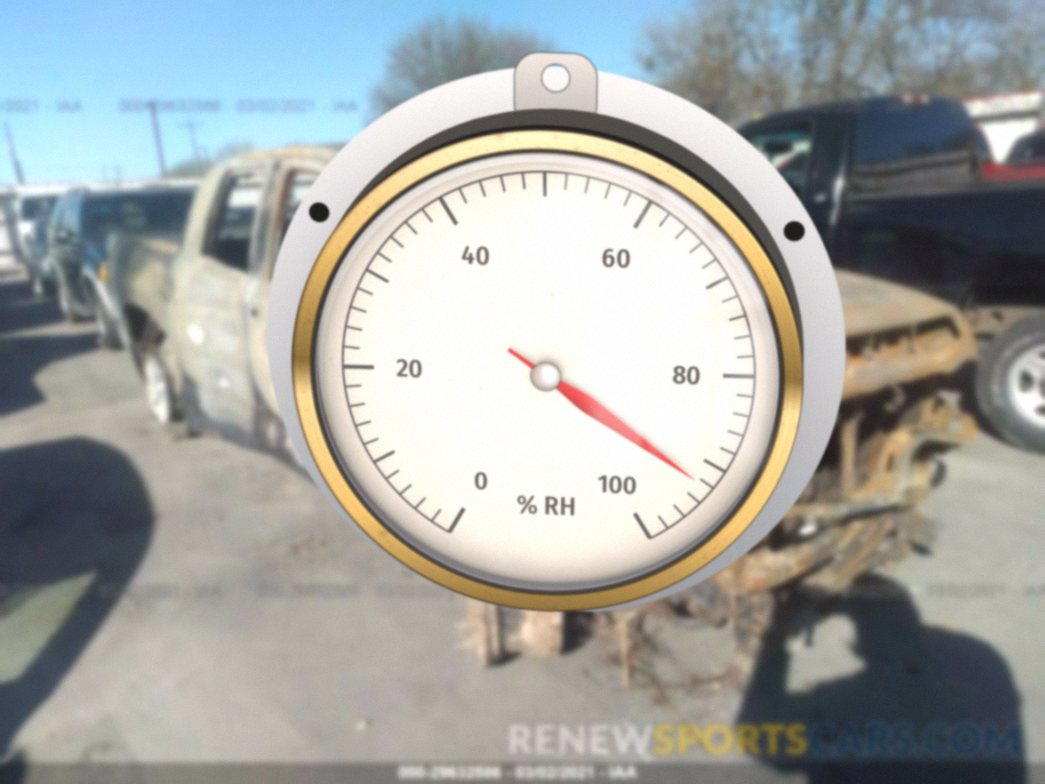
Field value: 92 %
